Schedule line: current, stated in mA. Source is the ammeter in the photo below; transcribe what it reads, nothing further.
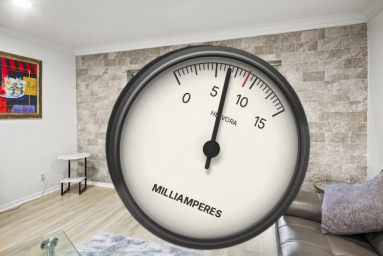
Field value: 6.5 mA
